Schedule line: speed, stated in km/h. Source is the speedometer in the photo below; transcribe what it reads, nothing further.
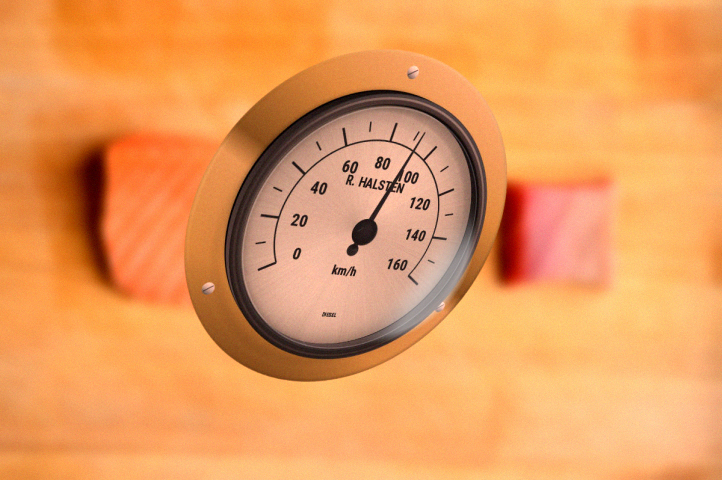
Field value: 90 km/h
